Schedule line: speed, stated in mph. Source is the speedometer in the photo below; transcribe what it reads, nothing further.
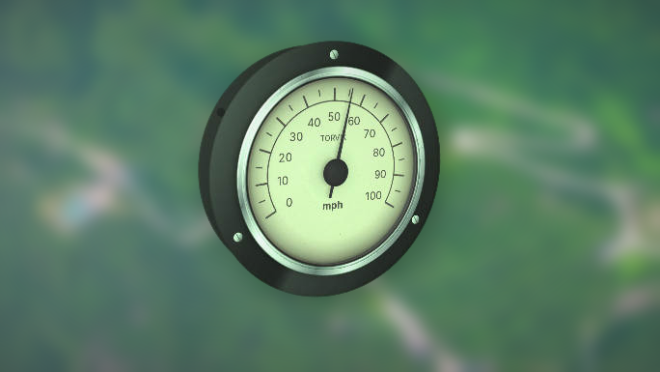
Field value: 55 mph
